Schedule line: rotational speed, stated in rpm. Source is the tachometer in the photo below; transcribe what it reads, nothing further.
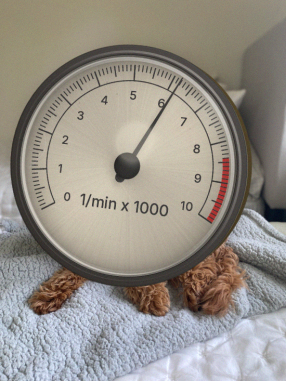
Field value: 6200 rpm
